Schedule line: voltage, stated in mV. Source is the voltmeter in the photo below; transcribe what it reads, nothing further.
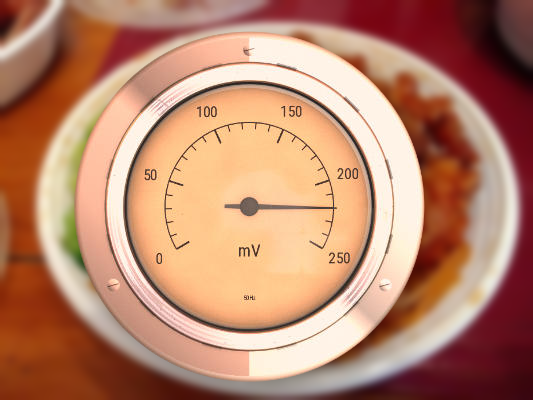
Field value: 220 mV
